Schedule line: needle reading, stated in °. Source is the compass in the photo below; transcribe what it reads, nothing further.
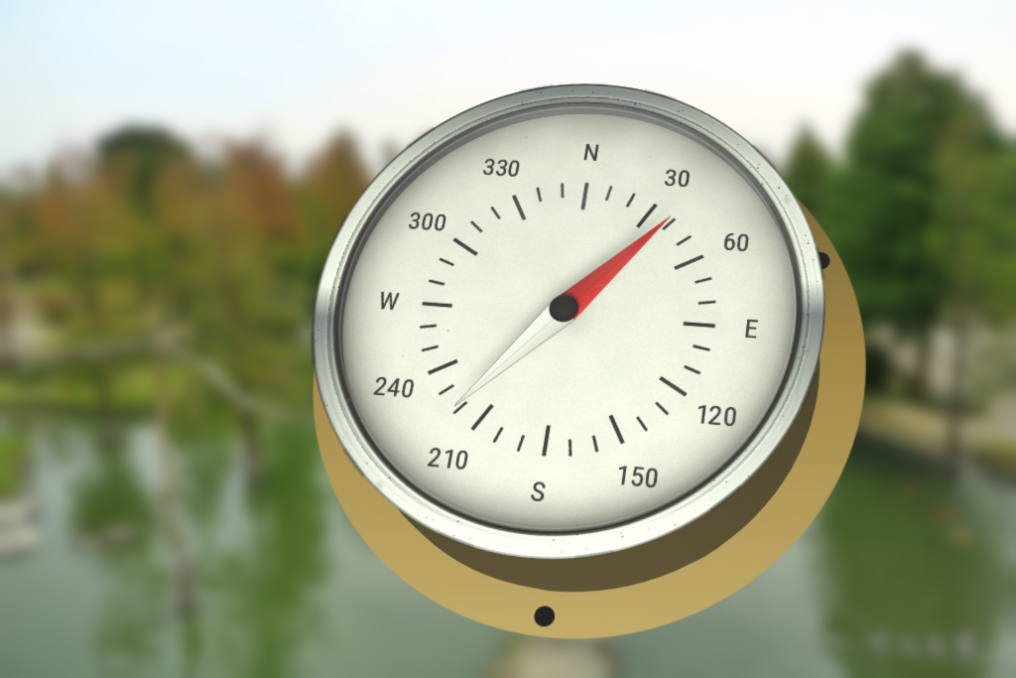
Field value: 40 °
